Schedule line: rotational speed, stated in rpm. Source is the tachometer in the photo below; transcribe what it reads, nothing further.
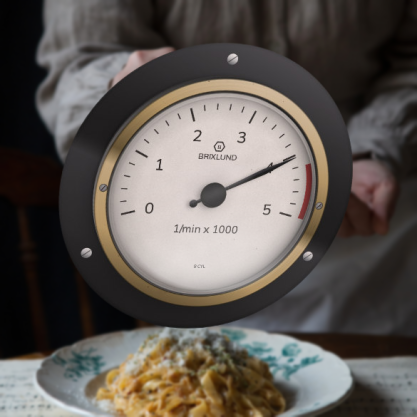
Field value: 4000 rpm
